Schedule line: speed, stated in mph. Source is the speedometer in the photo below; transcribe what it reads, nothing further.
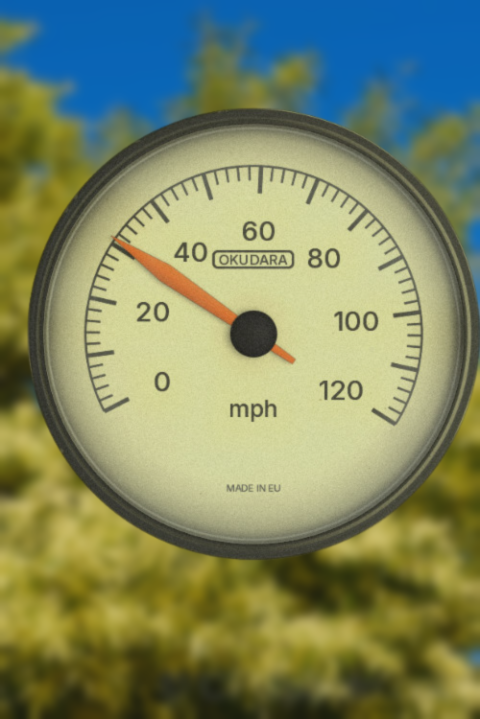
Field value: 31 mph
